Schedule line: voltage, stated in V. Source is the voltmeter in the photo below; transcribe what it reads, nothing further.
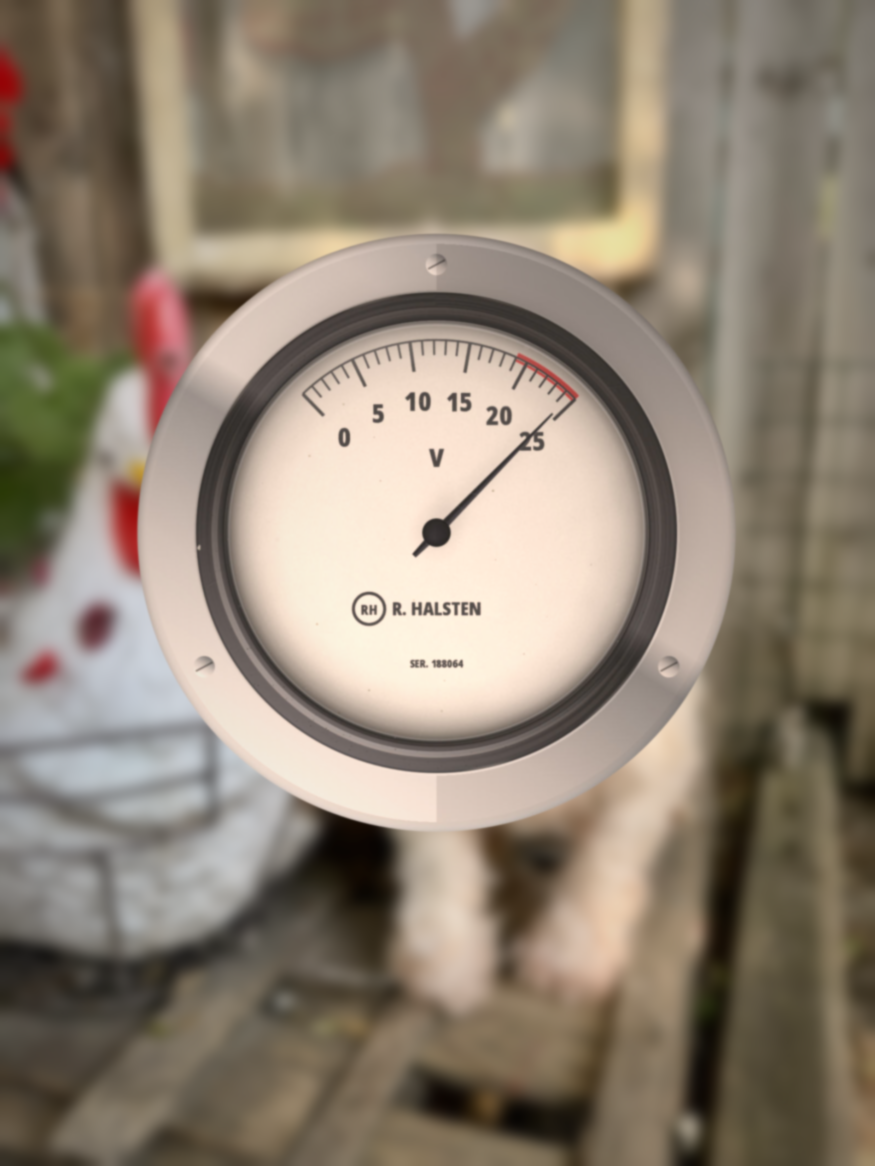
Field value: 24.5 V
